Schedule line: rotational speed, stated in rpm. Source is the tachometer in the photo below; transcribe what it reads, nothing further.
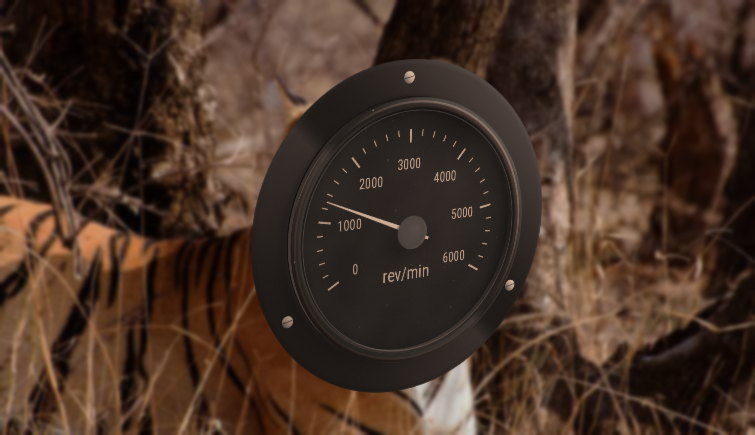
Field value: 1300 rpm
